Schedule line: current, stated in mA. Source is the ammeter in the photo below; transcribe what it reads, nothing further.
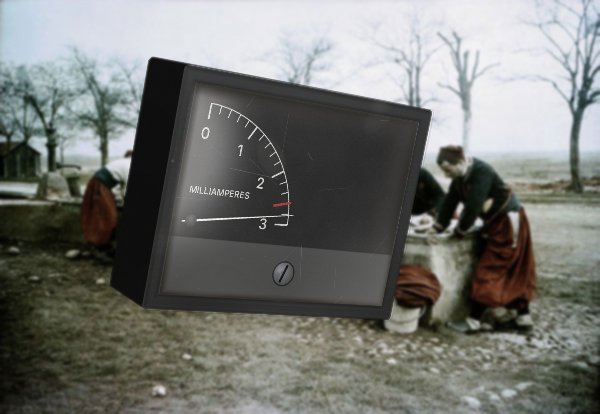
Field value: 2.8 mA
